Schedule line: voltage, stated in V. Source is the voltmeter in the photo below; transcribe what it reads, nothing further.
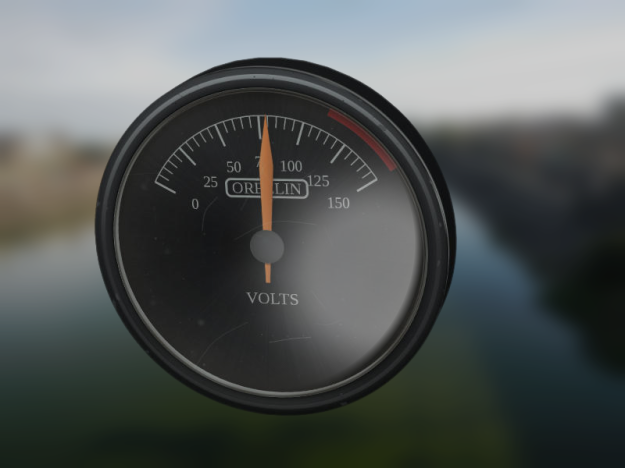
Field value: 80 V
